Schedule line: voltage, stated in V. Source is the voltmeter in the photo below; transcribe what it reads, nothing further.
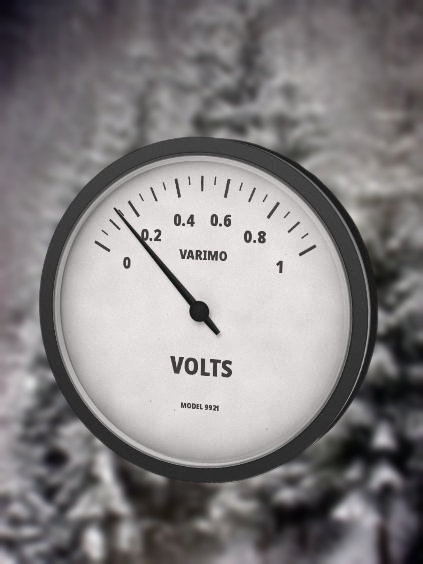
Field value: 0.15 V
